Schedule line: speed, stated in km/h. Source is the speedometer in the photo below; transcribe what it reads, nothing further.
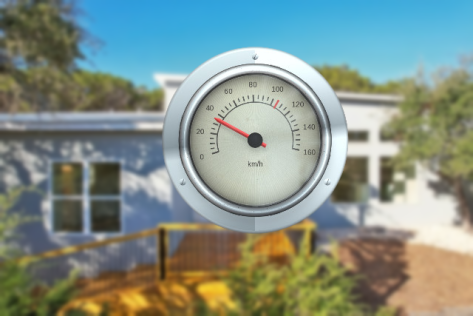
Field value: 35 km/h
